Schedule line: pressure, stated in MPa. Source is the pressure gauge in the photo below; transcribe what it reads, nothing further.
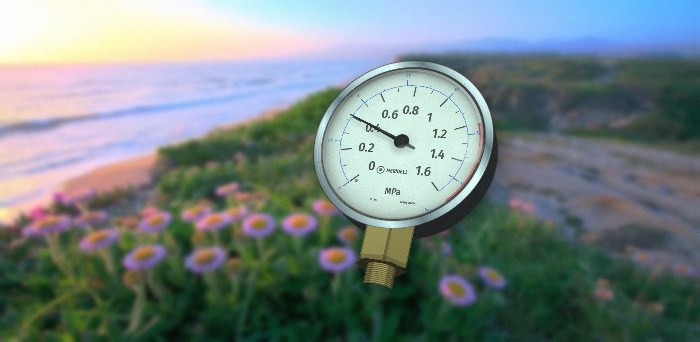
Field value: 0.4 MPa
